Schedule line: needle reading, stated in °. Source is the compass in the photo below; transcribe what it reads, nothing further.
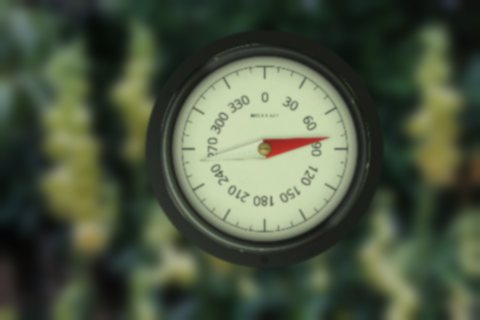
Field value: 80 °
